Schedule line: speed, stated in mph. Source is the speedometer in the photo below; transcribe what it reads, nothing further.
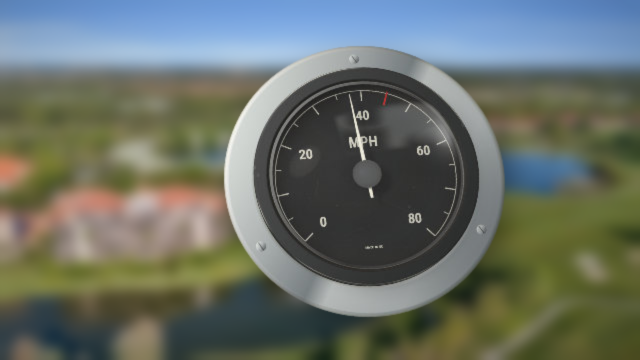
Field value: 37.5 mph
